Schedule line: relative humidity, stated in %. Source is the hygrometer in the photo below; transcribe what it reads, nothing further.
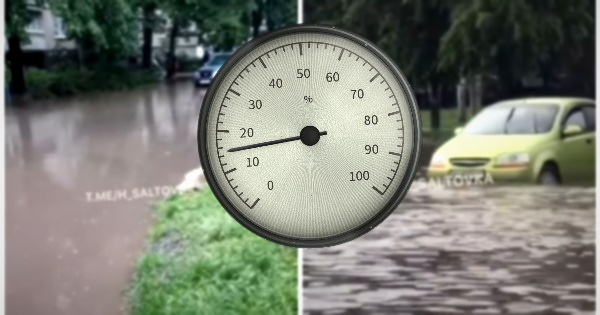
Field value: 15 %
